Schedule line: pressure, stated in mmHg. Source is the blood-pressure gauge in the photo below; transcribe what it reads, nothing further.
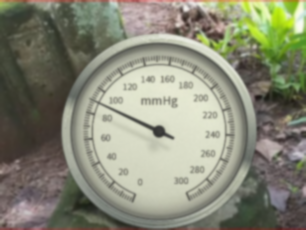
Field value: 90 mmHg
